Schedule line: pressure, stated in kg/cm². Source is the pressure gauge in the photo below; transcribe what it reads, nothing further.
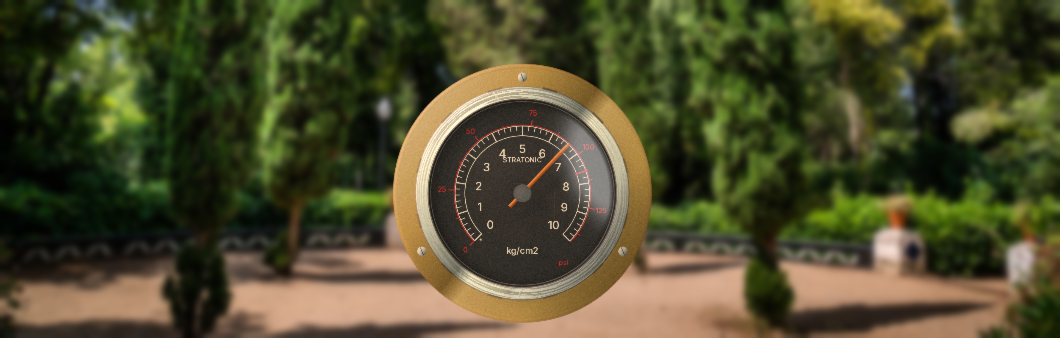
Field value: 6.6 kg/cm²
